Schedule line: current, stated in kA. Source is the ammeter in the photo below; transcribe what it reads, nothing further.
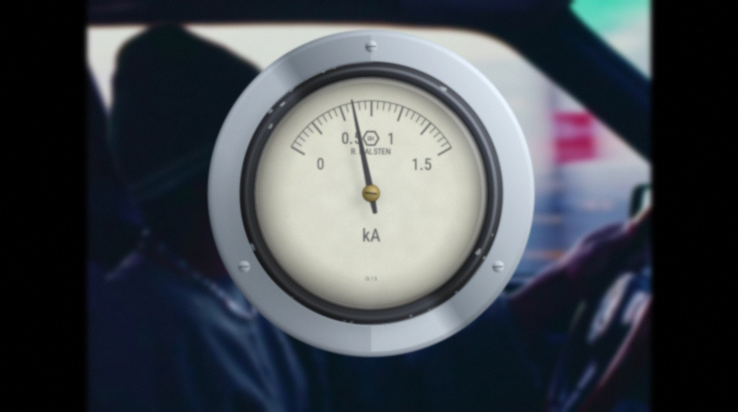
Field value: 0.6 kA
